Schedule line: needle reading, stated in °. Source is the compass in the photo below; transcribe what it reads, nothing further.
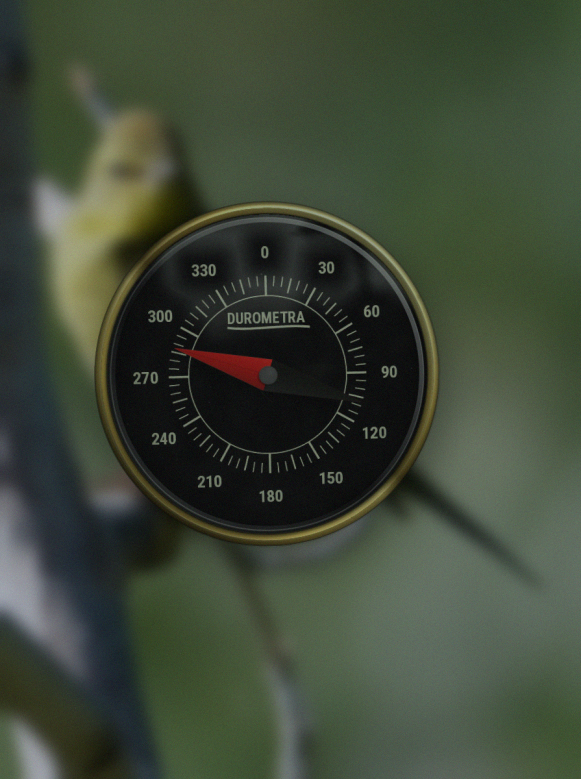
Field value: 287.5 °
